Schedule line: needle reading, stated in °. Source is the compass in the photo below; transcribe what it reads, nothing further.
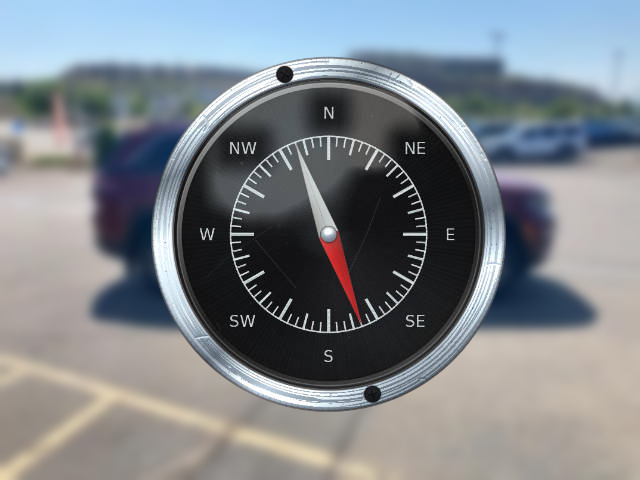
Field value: 160 °
